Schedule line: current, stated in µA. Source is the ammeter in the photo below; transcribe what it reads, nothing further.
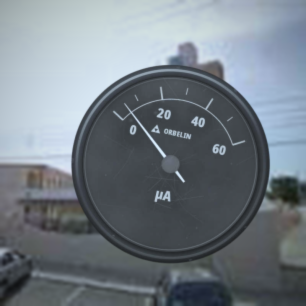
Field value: 5 µA
